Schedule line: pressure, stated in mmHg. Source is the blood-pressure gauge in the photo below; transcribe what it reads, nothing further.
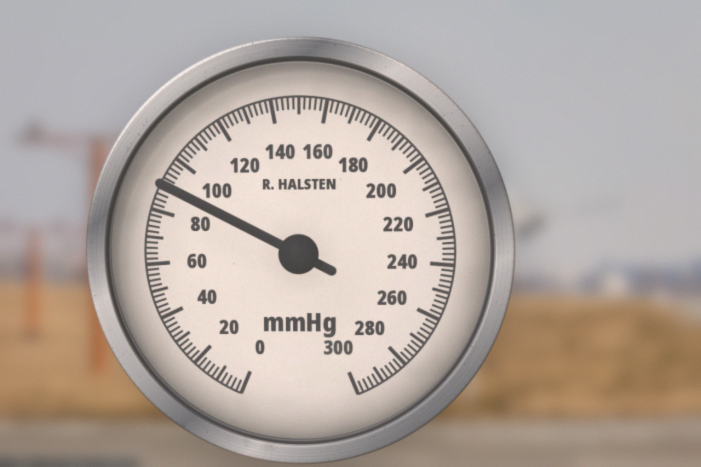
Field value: 90 mmHg
